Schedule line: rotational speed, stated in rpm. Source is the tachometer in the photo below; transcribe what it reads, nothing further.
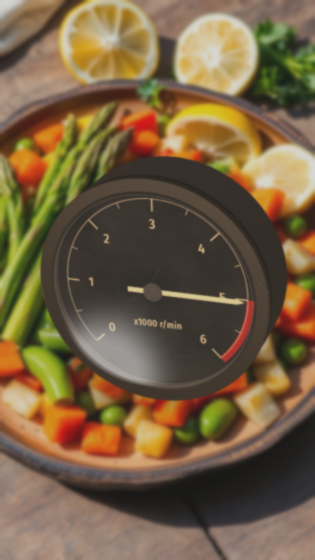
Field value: 5000 rpm
